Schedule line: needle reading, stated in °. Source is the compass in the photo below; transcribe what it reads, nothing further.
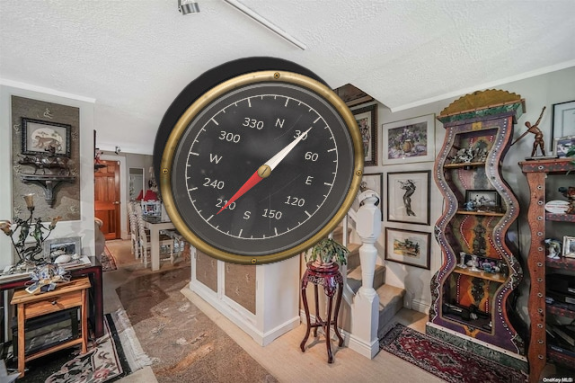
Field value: 210 °
